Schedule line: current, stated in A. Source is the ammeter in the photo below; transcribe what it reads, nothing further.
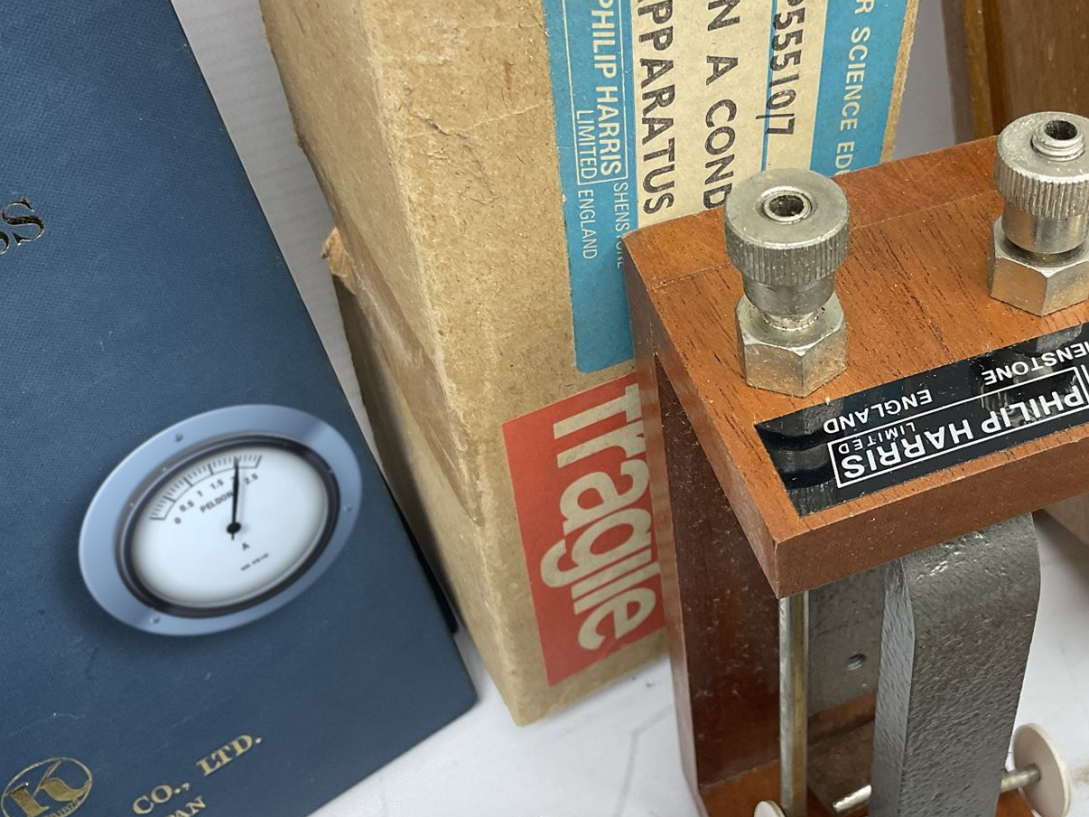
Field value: 2 A
